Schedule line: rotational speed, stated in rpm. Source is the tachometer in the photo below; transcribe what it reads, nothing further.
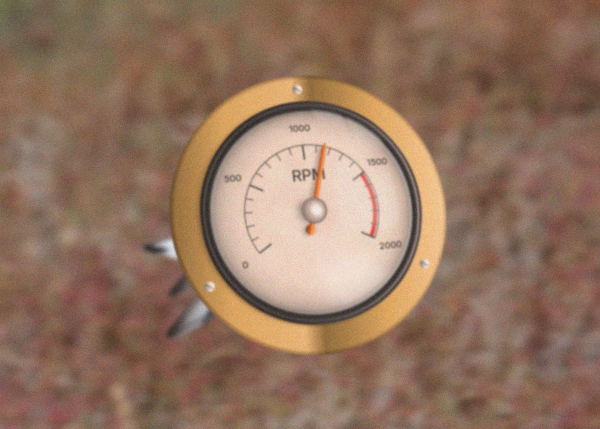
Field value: 1150 rpm
